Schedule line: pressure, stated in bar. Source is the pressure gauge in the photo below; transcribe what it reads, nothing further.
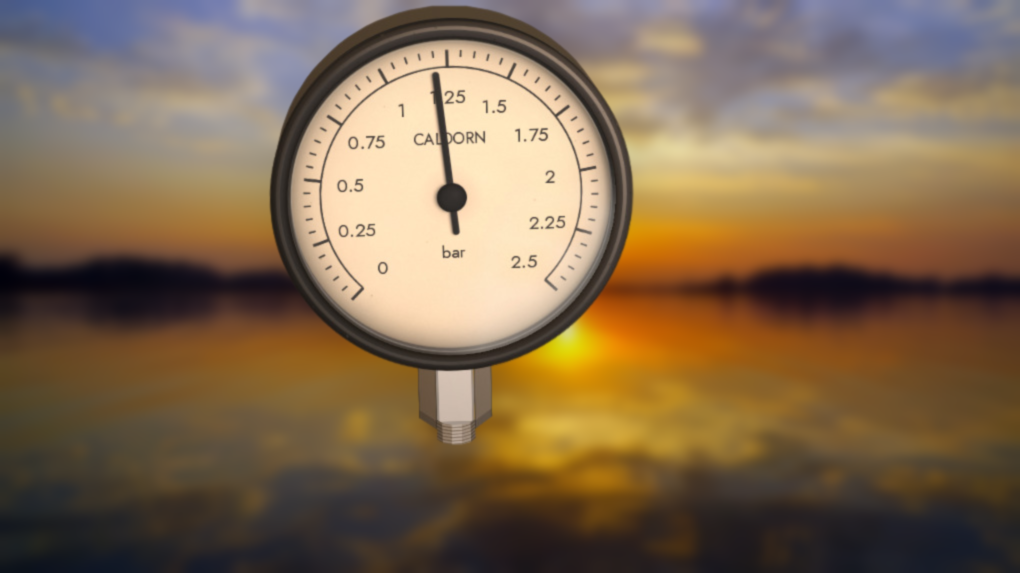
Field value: 1.2 bar
